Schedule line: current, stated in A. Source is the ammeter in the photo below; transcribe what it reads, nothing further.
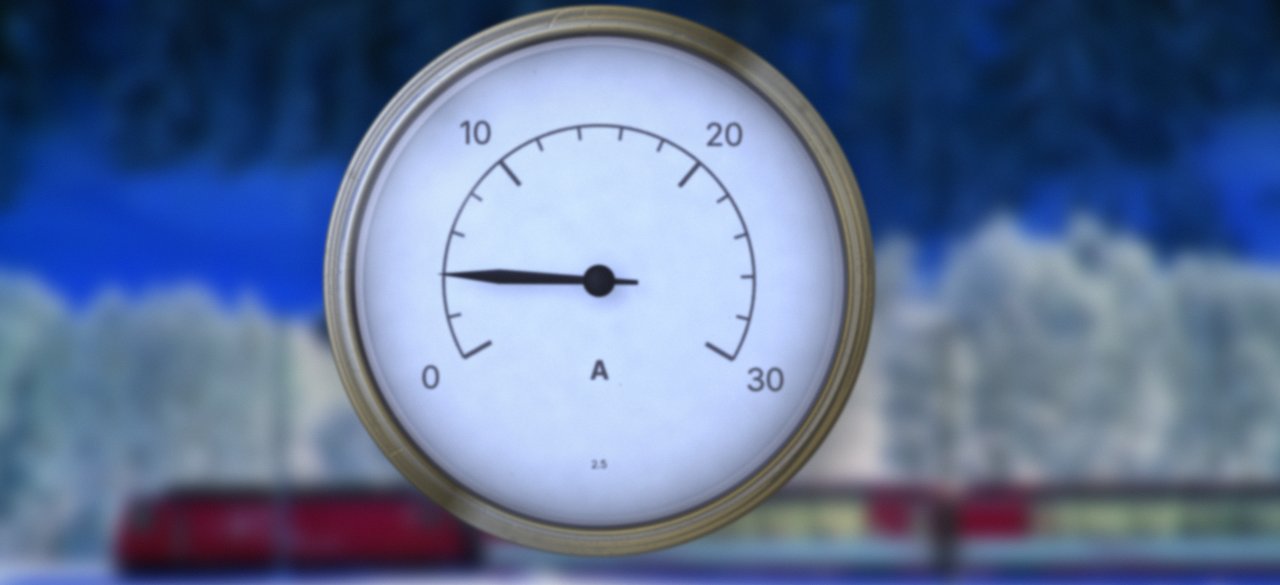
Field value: 4 A
